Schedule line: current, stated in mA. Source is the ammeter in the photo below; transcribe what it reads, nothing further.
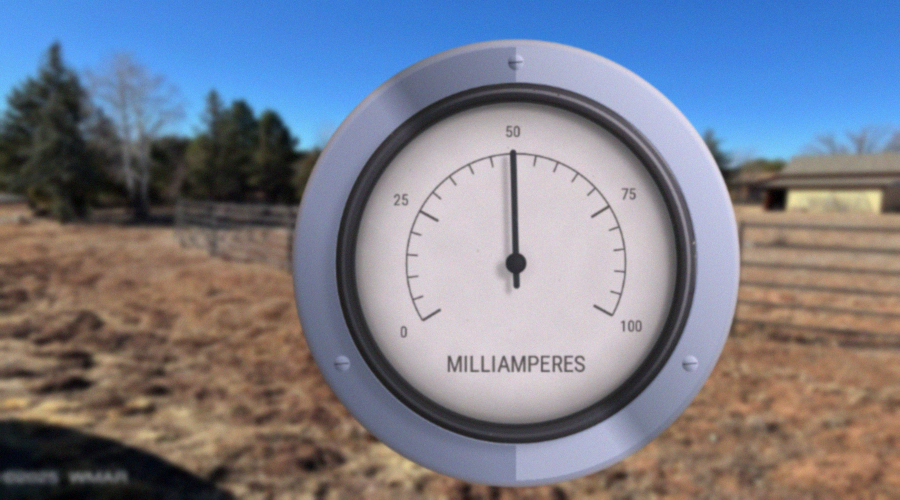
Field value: 50 mA
